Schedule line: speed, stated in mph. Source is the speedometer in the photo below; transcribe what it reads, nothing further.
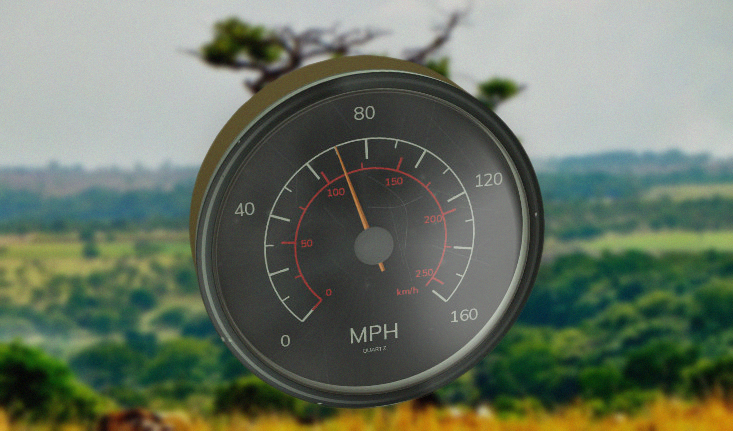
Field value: 70 mph
